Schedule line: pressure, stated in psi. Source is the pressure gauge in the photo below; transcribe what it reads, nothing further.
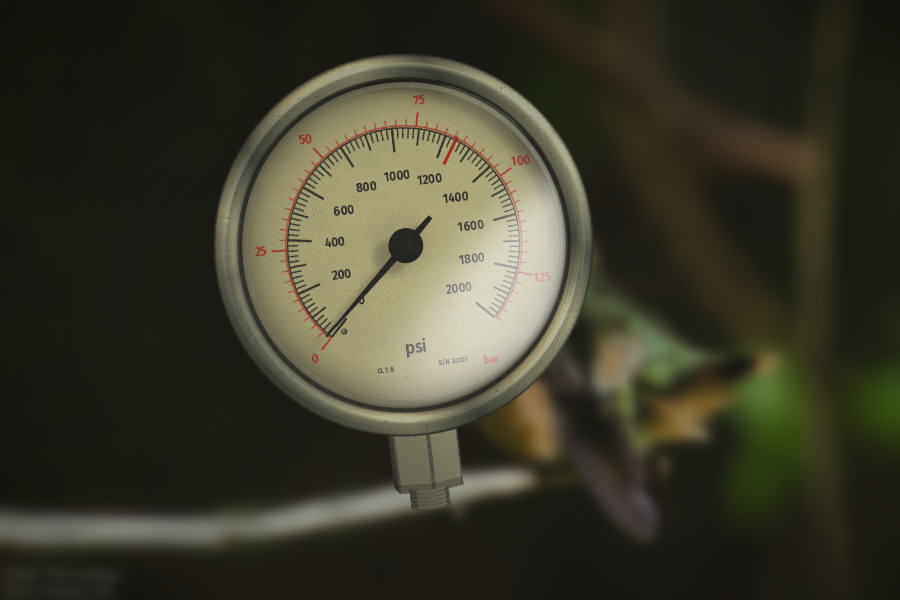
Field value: 20 psi
